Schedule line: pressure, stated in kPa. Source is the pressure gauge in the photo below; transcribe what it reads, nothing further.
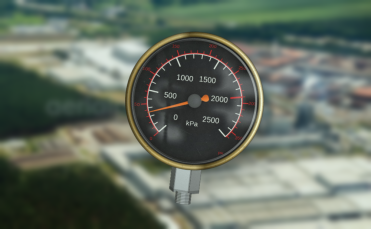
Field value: 250 kPa
